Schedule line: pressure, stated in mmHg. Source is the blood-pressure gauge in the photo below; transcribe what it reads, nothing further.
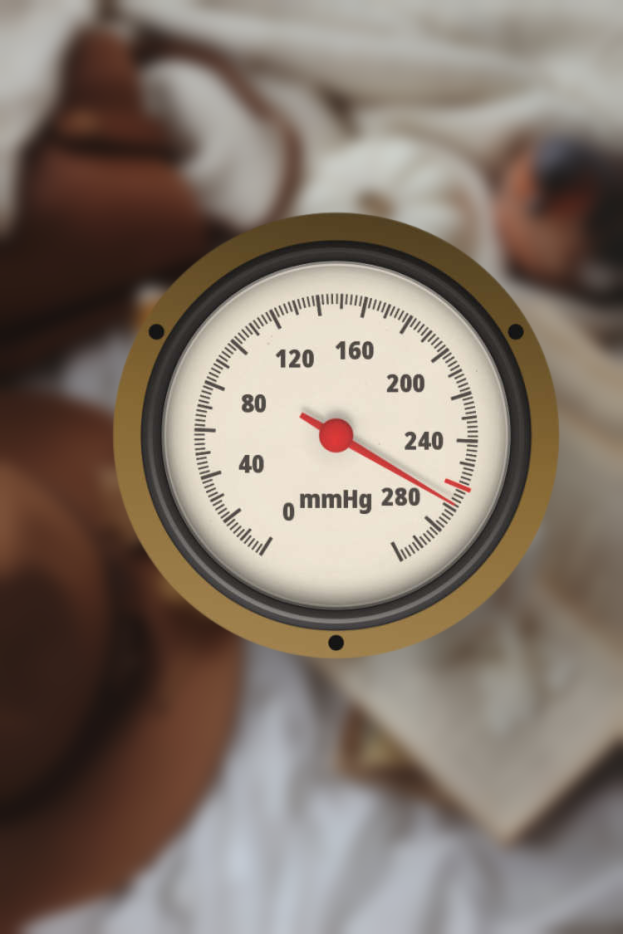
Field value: 268 mmHg
